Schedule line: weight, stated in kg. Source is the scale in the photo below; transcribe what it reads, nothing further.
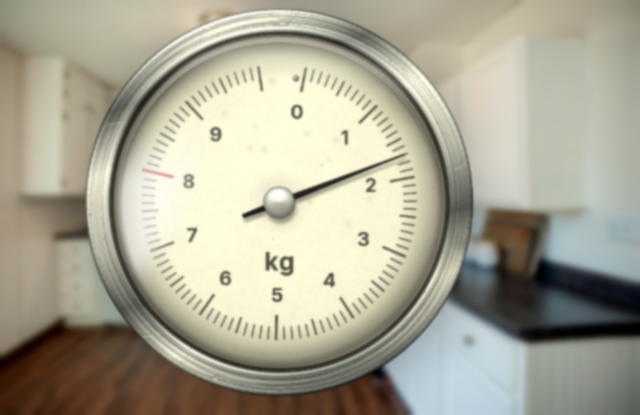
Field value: 1.7 kg
